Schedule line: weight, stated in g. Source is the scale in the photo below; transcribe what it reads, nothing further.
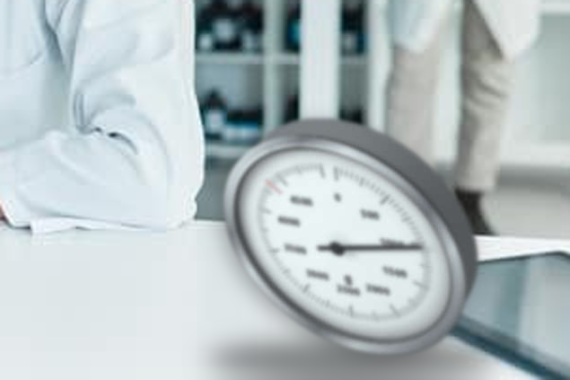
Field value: 1000 g
